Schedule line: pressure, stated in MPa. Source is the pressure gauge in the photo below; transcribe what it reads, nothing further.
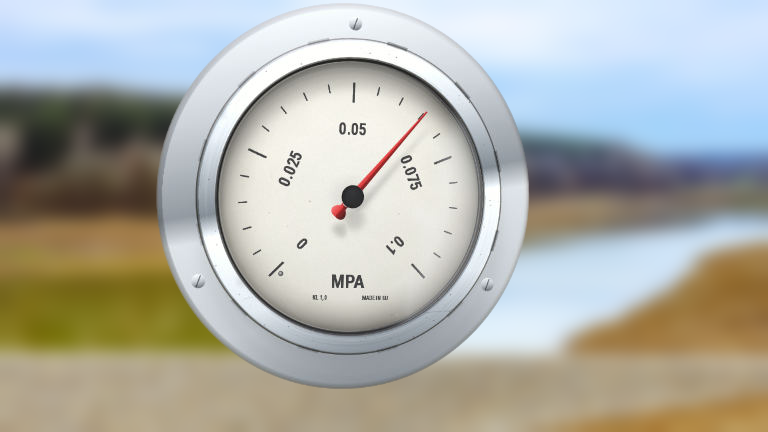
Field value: 0.065 MPa
